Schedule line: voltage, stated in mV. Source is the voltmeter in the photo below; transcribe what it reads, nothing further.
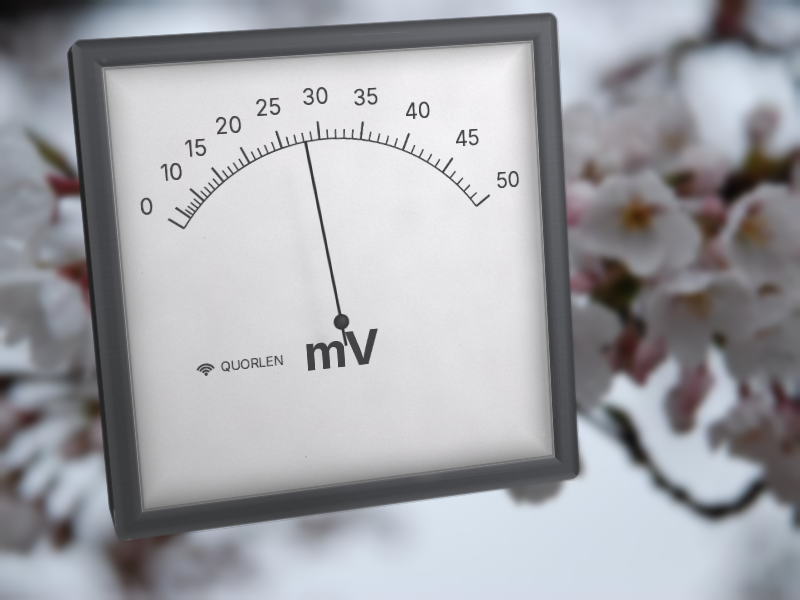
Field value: 28 mV
